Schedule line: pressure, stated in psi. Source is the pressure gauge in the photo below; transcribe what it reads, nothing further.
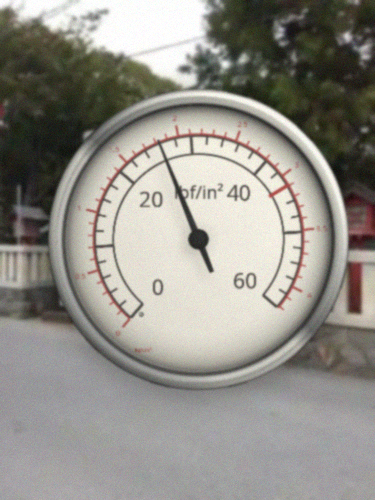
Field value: 26 psi
